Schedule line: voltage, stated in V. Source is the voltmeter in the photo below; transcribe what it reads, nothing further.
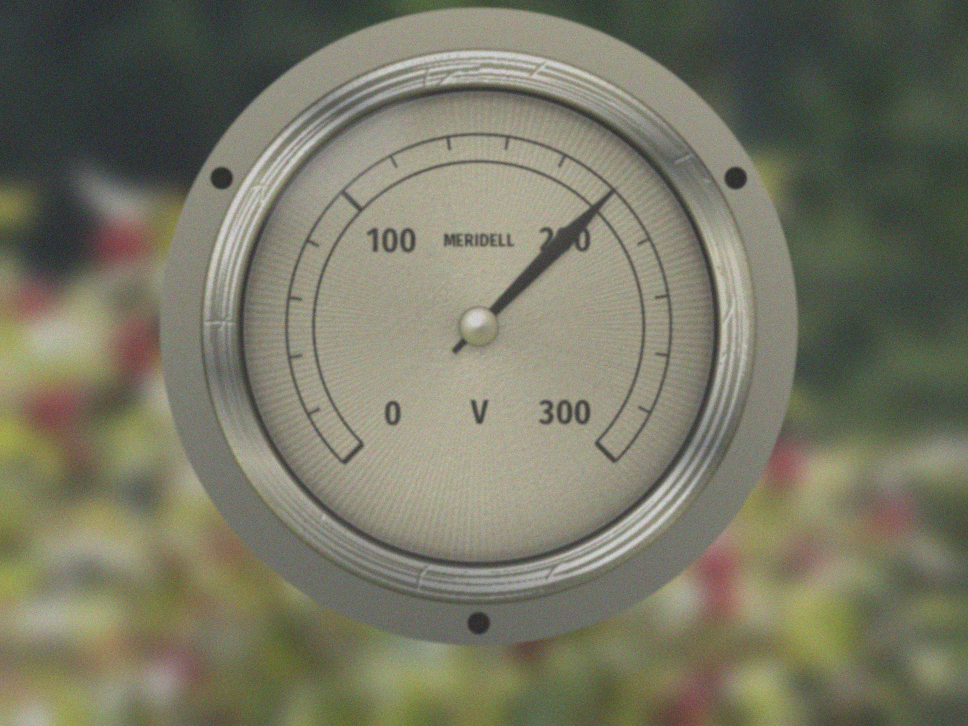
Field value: 200 V
